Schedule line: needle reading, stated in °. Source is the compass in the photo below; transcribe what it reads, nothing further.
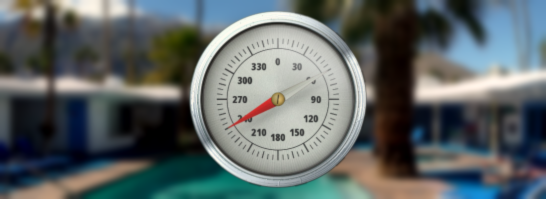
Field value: 240 °
